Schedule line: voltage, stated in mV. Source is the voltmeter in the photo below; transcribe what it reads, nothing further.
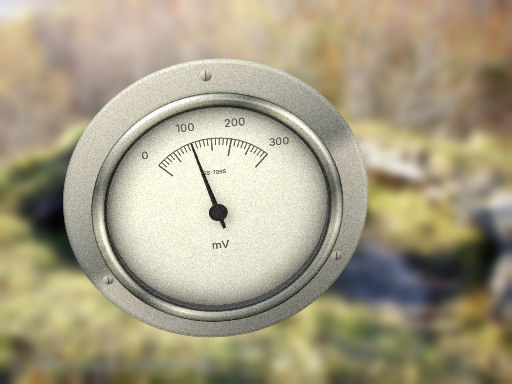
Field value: 100 mV
